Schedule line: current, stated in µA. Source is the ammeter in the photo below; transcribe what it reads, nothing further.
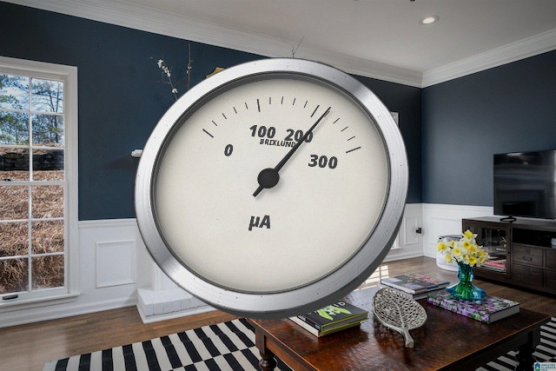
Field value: 220 µA
